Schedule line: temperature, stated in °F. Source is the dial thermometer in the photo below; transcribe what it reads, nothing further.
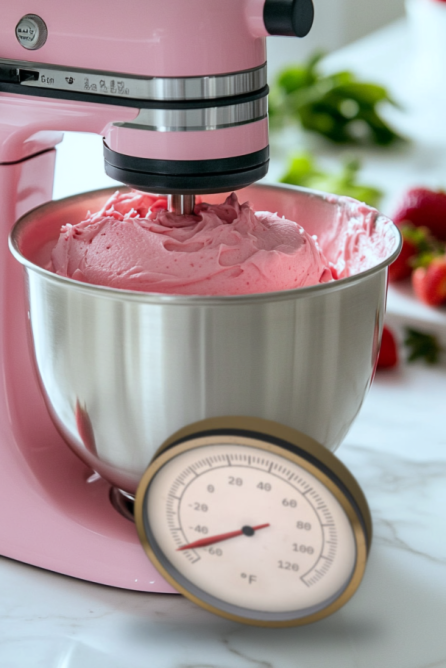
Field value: -50 °F
